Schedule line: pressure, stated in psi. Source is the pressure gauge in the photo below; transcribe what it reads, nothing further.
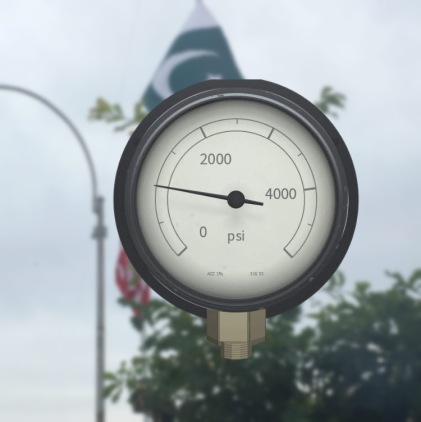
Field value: 1000 psi
